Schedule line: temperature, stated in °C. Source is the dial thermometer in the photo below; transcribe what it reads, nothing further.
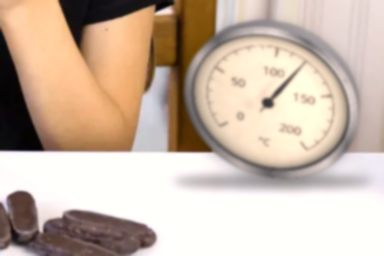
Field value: 120 °C
